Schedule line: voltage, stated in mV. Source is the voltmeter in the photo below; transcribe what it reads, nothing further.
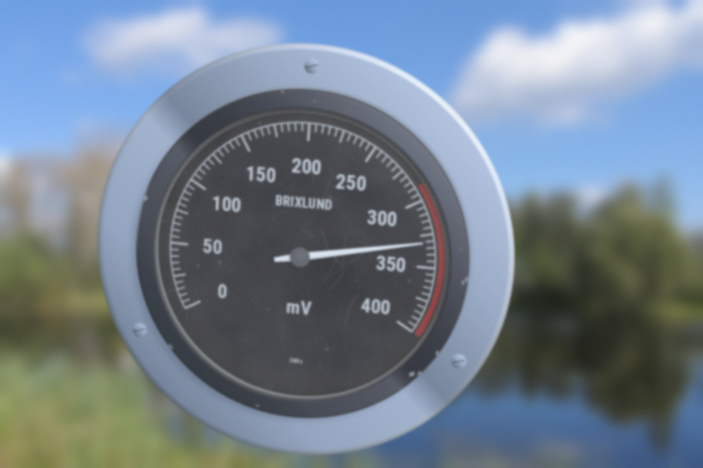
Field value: 330 mV
